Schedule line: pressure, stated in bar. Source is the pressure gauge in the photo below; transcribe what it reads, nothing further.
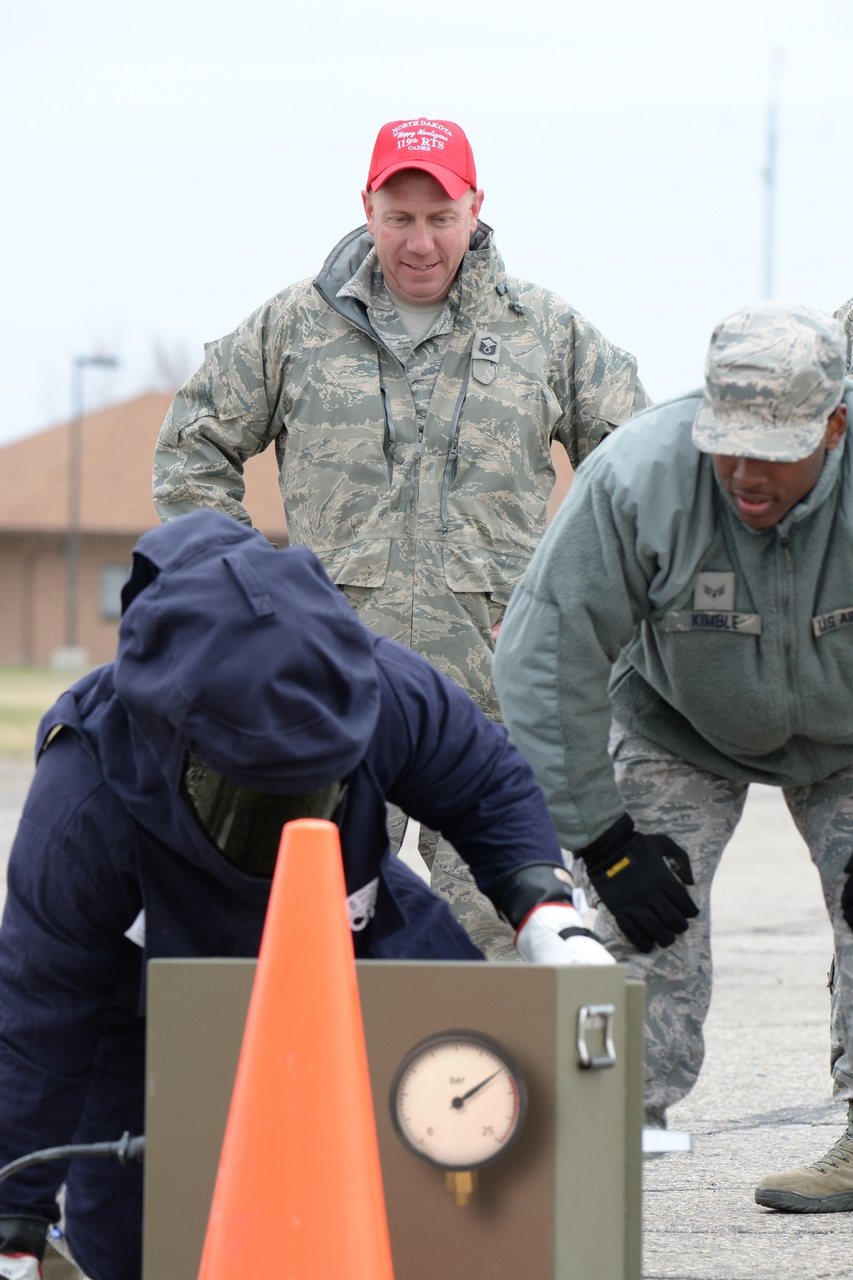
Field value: 17.5 bar
